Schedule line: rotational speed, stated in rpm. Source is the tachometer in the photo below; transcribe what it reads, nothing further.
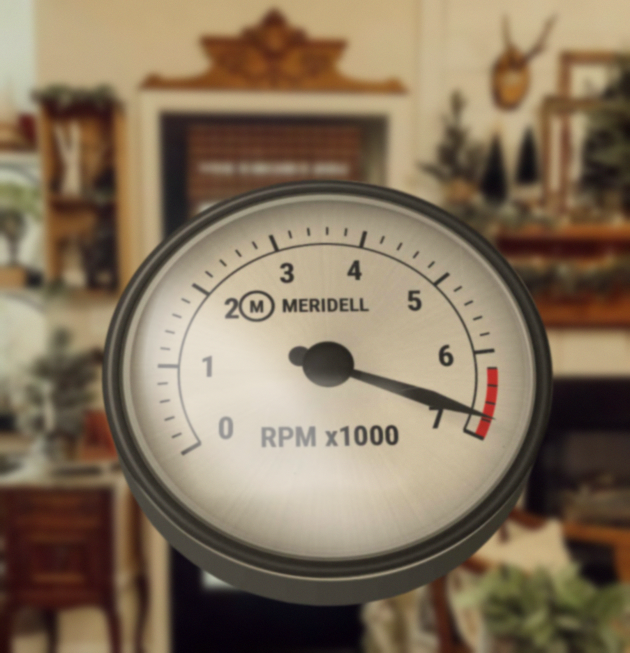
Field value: 6800 rpm
